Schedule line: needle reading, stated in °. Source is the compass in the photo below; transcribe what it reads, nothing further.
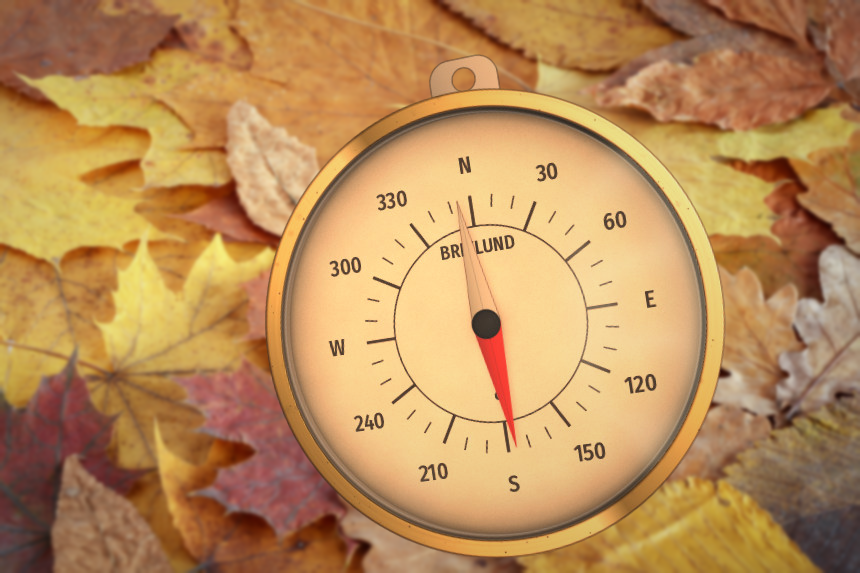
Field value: 175 °
